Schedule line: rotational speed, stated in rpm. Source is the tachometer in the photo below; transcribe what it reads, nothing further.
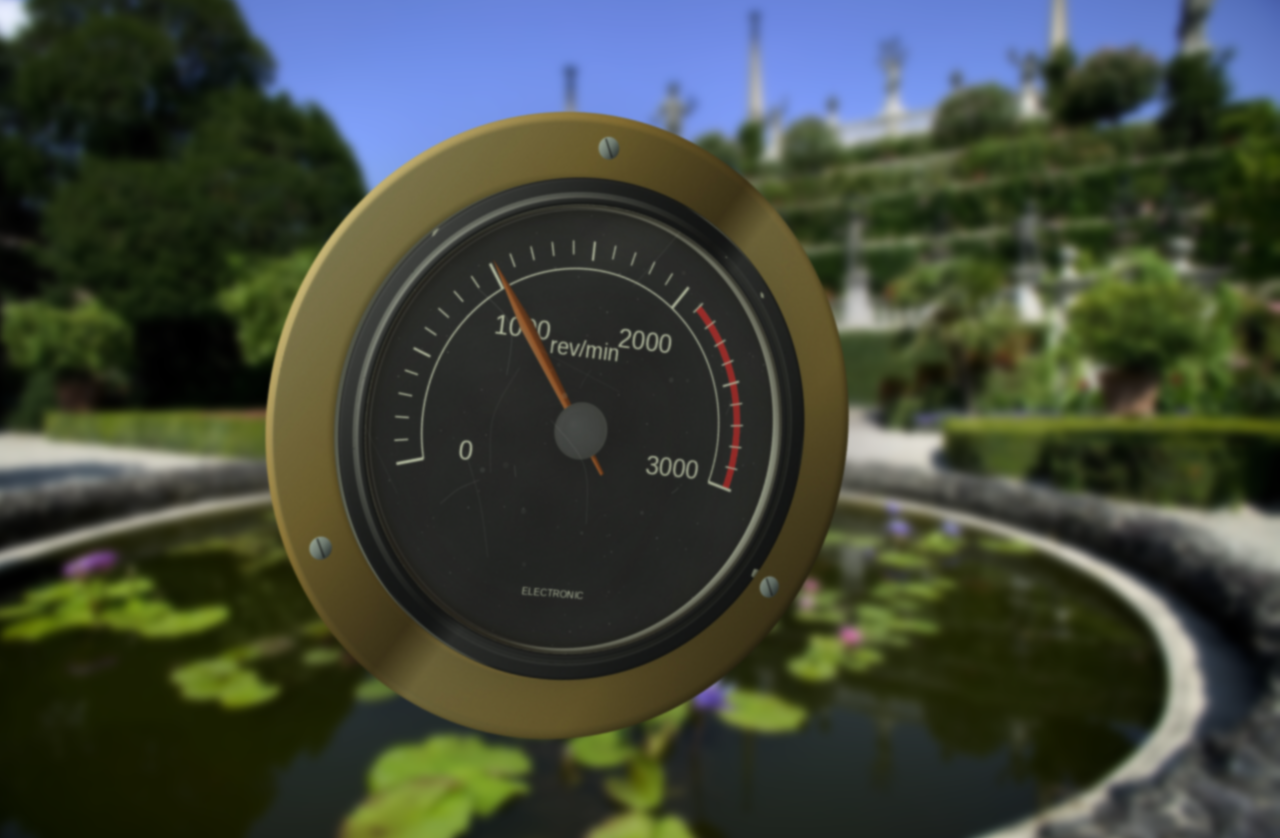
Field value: 1000 rpm
